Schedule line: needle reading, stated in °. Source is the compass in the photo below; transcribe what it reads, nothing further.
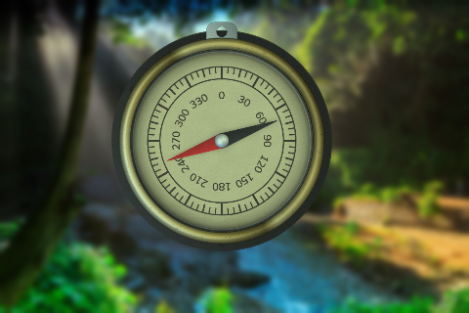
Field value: 250 °
